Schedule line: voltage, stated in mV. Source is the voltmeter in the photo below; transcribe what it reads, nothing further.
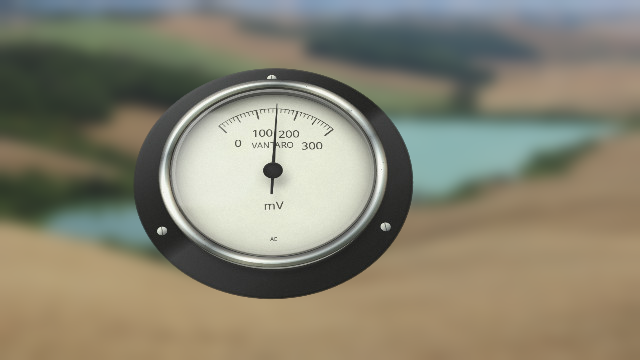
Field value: 150 mV
